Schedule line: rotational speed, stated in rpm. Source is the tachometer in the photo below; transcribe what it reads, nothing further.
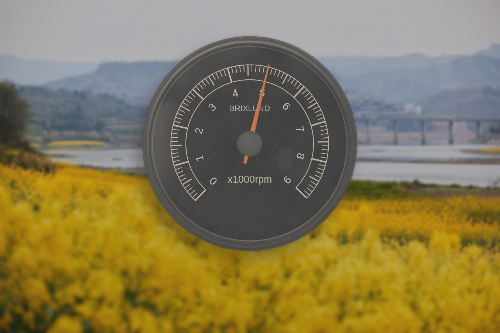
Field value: 5000 rpm
